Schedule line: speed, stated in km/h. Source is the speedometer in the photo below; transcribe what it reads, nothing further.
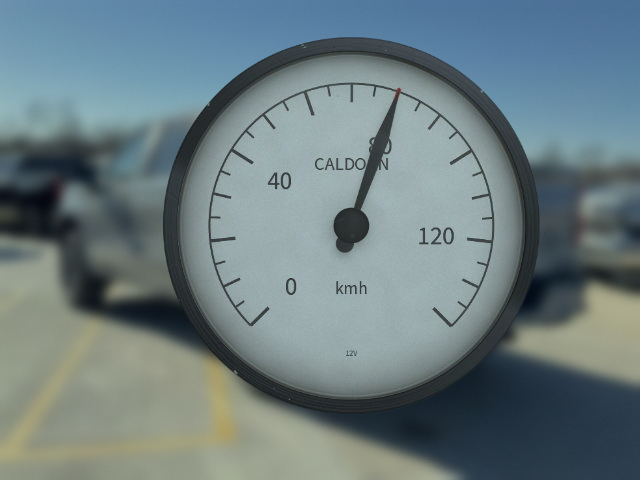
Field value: 80 km/h
